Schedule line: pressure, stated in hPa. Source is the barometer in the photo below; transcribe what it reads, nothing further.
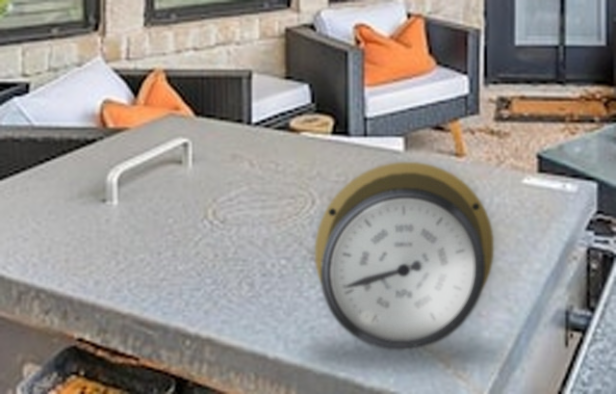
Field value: 982 hPa
